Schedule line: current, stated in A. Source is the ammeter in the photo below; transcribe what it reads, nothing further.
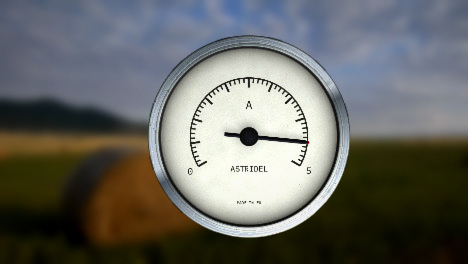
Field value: 4.5 A
